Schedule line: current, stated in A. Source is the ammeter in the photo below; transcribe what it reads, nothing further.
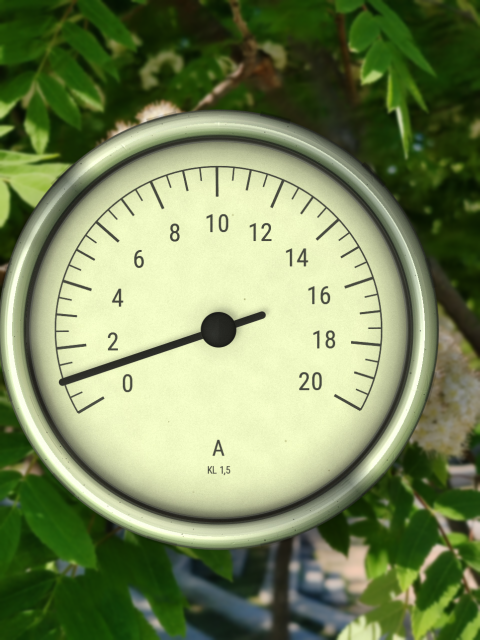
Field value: 1 A
